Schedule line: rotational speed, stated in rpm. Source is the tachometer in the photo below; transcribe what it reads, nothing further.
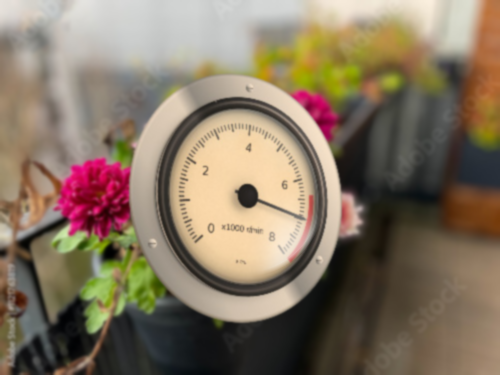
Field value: 7000 rpm
